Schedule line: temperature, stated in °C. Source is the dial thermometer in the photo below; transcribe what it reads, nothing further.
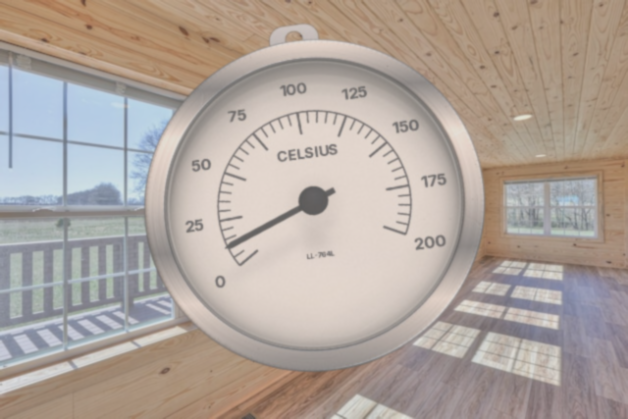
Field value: 10 °C
